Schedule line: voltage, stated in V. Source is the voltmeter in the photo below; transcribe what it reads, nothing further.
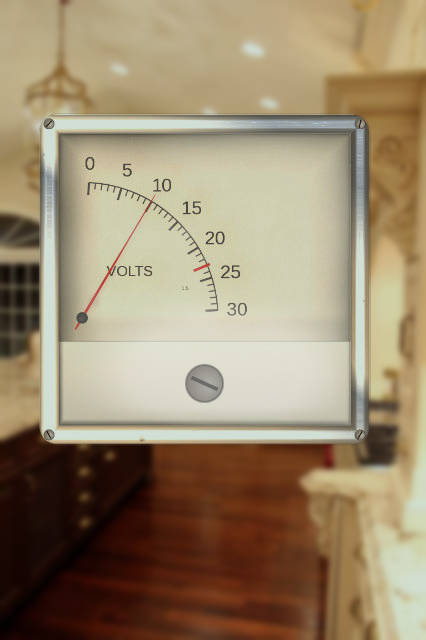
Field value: 10 V
